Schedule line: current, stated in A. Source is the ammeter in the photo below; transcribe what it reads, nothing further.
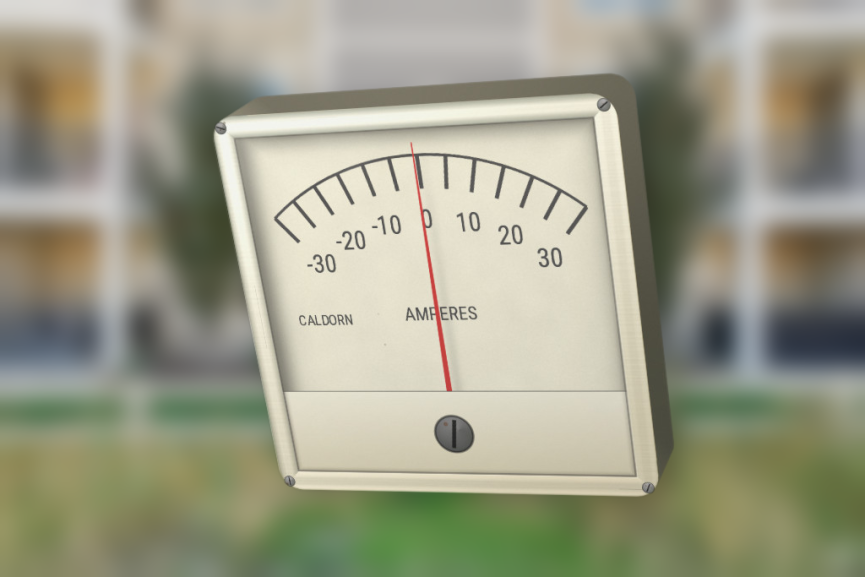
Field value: 0 A
